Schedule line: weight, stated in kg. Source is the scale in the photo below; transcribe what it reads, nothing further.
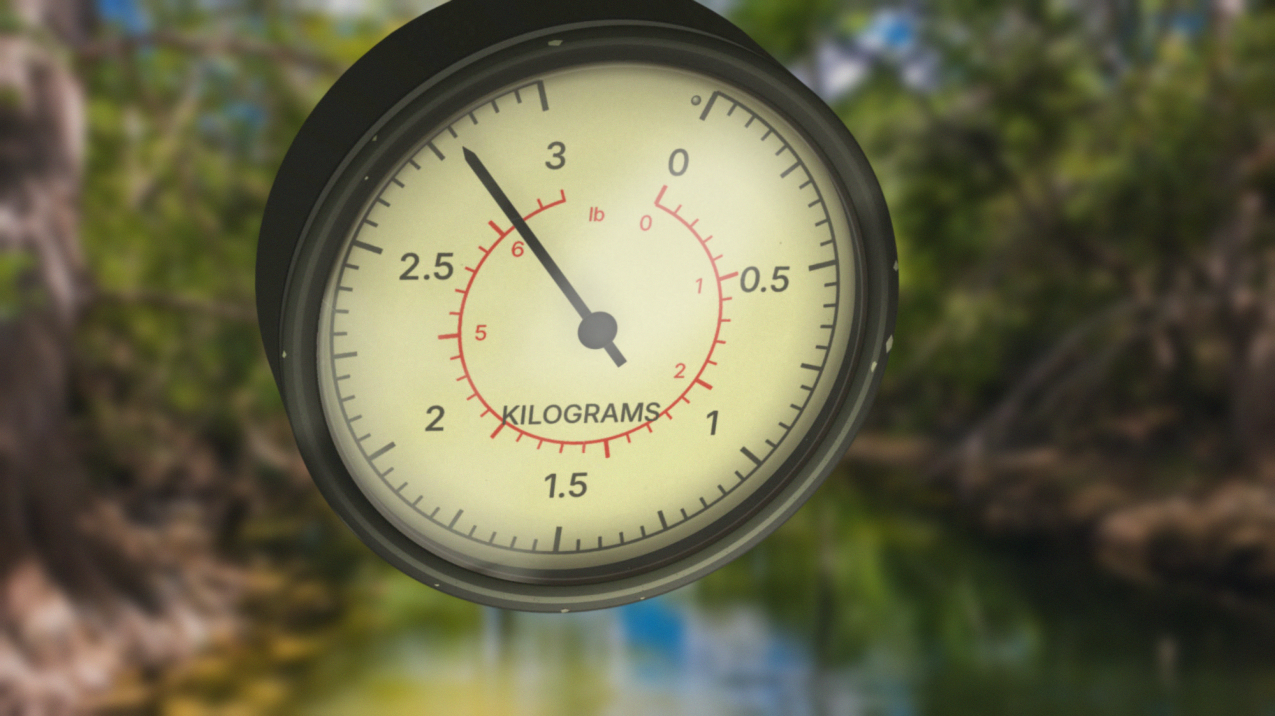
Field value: 2.8 kg
